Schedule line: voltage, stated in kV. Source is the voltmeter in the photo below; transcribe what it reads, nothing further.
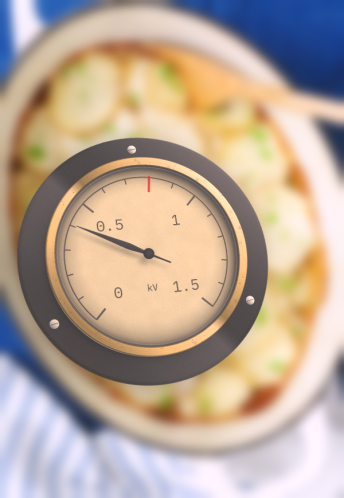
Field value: 0.4 kV
